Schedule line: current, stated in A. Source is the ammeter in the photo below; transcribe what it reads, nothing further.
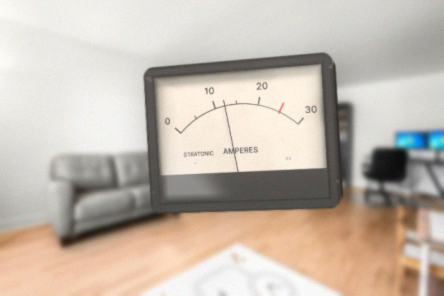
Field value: 12.5 A
